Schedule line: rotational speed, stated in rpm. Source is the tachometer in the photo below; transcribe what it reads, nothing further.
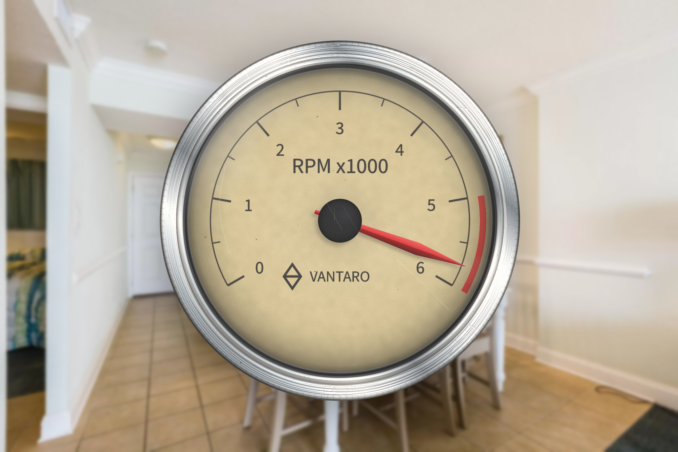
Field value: 5750 rpm
